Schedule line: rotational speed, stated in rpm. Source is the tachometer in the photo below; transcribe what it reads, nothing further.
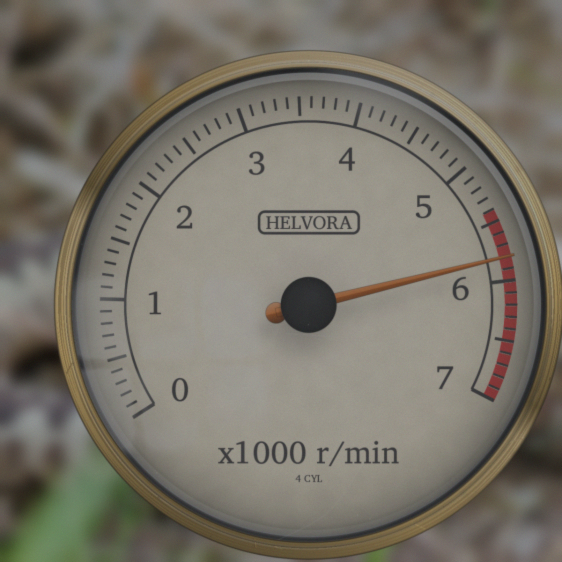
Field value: 5800 rpm
